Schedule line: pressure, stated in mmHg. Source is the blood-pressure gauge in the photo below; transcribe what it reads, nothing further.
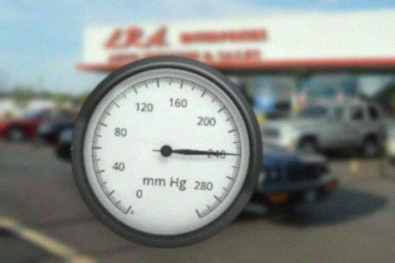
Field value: 240 mmHg
